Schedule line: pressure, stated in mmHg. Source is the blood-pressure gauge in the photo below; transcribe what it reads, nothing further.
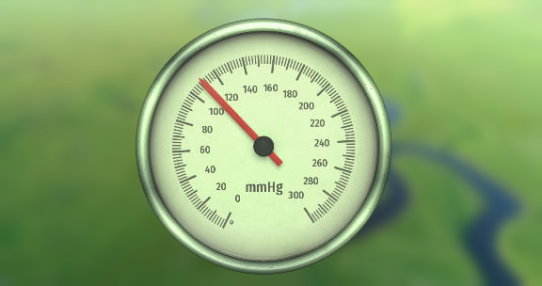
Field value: 110 mmHg
